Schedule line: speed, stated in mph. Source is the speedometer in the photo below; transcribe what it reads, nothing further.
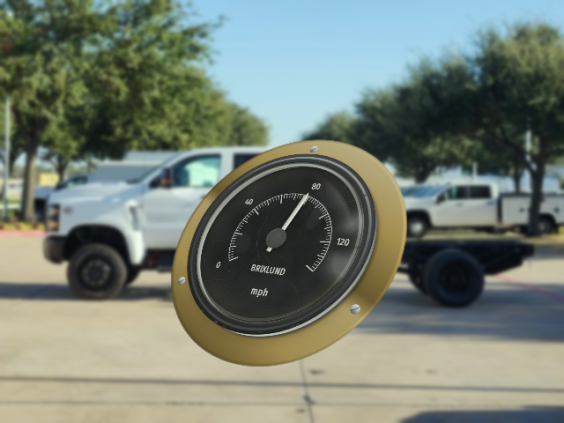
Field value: 80 mph
